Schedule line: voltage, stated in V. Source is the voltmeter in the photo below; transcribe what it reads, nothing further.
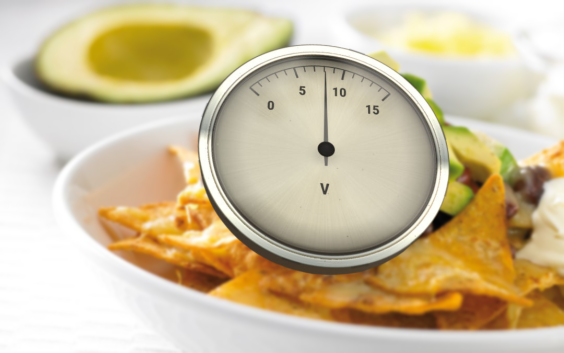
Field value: 8 V
